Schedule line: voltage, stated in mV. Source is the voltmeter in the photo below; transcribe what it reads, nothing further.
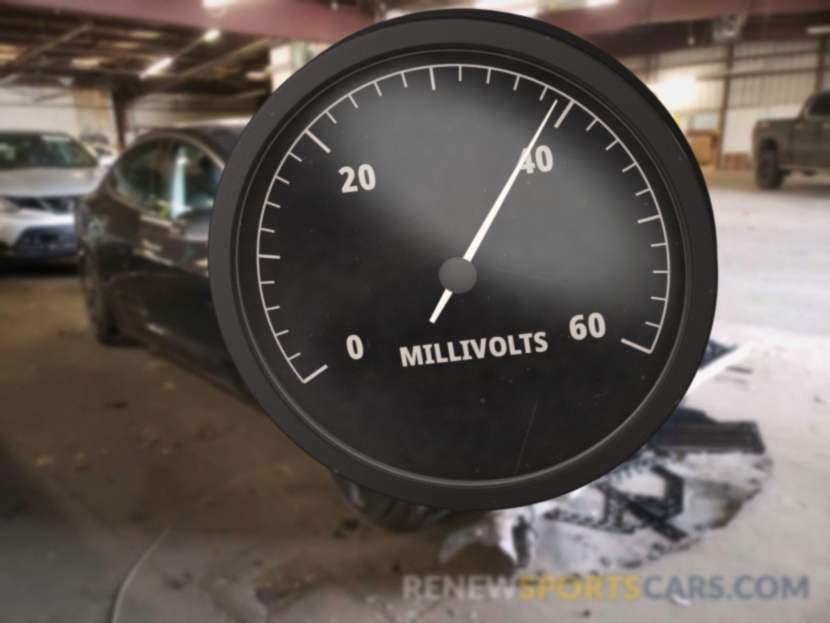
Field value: 39 mV
